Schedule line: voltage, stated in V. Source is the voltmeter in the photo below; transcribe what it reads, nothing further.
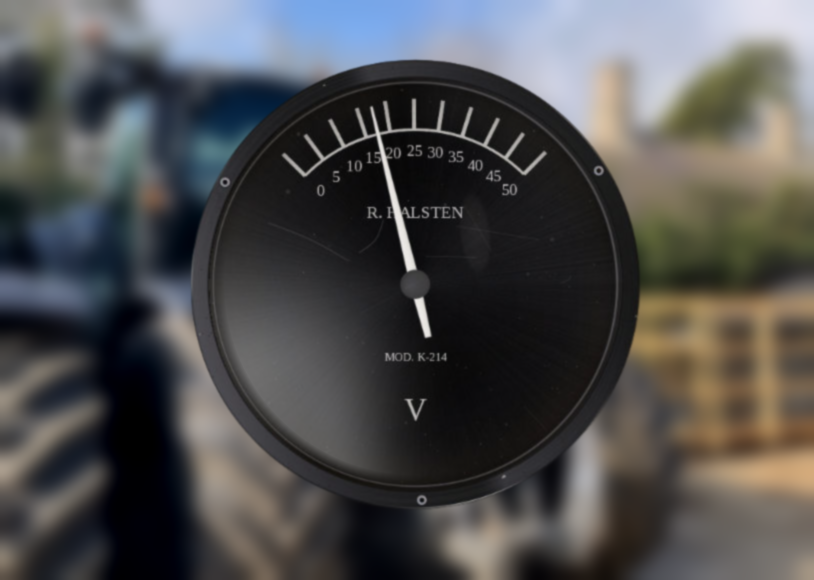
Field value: 17.5 V
